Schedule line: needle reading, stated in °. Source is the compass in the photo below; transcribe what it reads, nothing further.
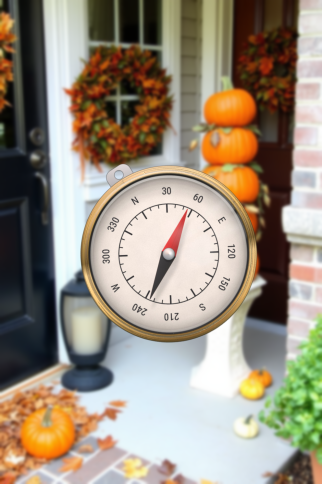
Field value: 55 °
